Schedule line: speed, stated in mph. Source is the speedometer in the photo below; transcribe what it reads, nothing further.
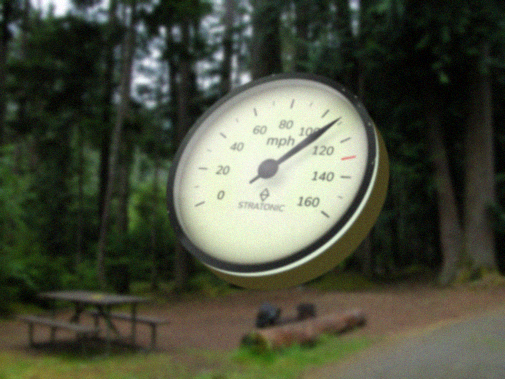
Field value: 110 mph
